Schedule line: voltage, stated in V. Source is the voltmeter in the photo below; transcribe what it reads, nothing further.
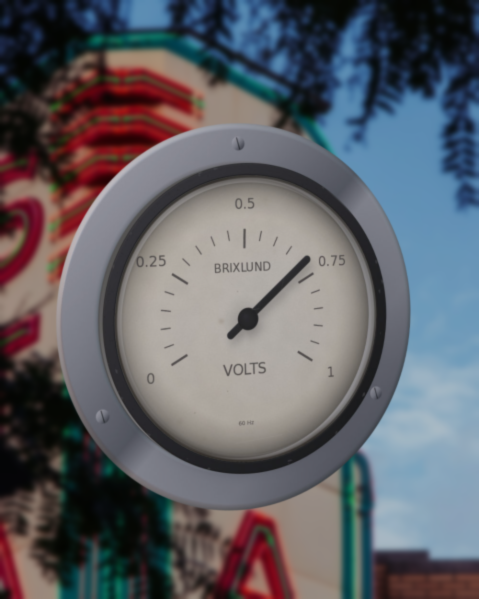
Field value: 0.7 V
